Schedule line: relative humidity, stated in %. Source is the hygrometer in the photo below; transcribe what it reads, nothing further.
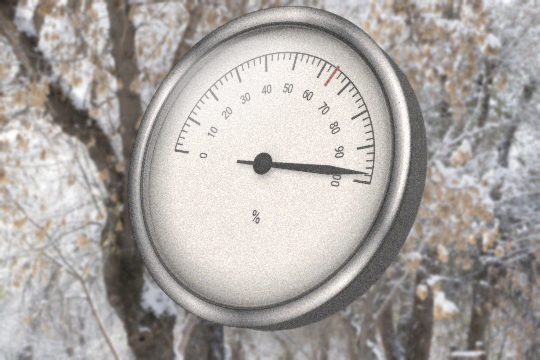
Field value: 98 %
